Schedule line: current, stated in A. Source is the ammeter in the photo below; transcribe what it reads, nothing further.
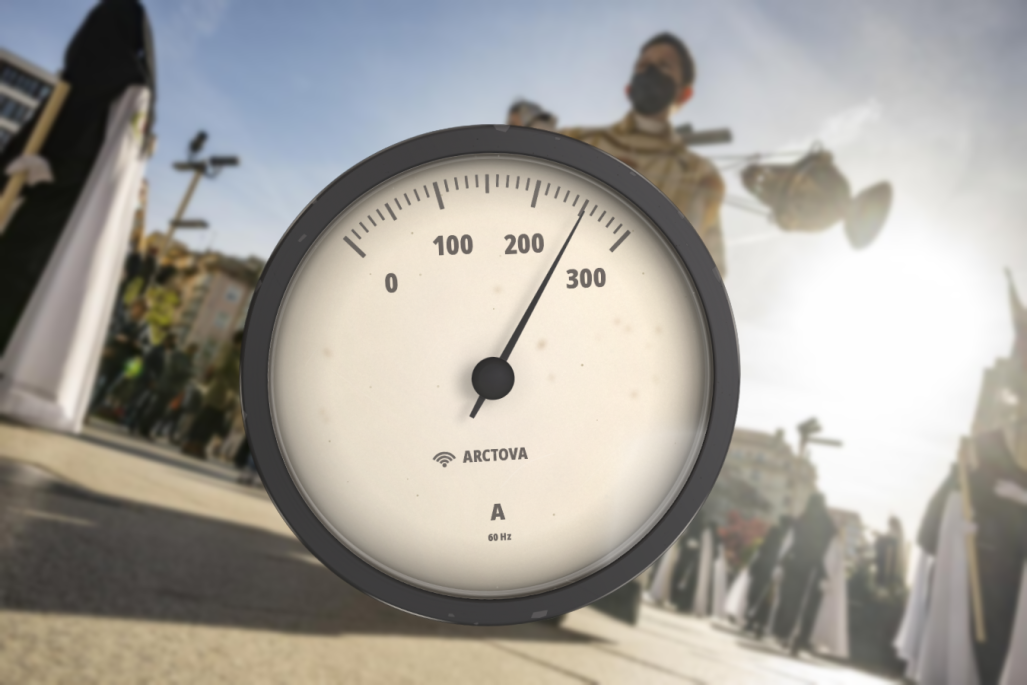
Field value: 250 A
